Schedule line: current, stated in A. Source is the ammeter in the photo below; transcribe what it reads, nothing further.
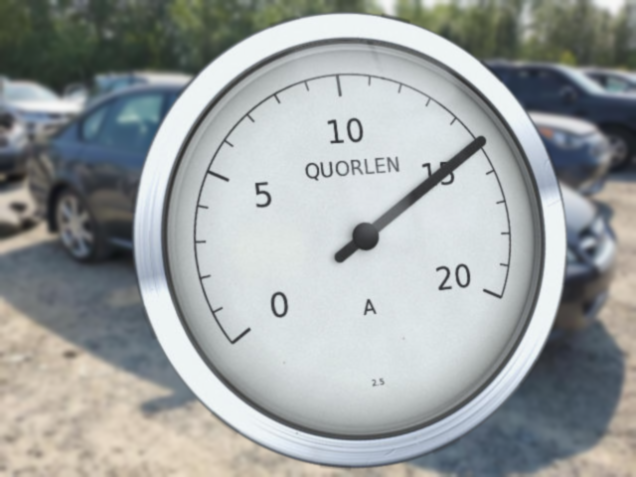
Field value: 15 A
